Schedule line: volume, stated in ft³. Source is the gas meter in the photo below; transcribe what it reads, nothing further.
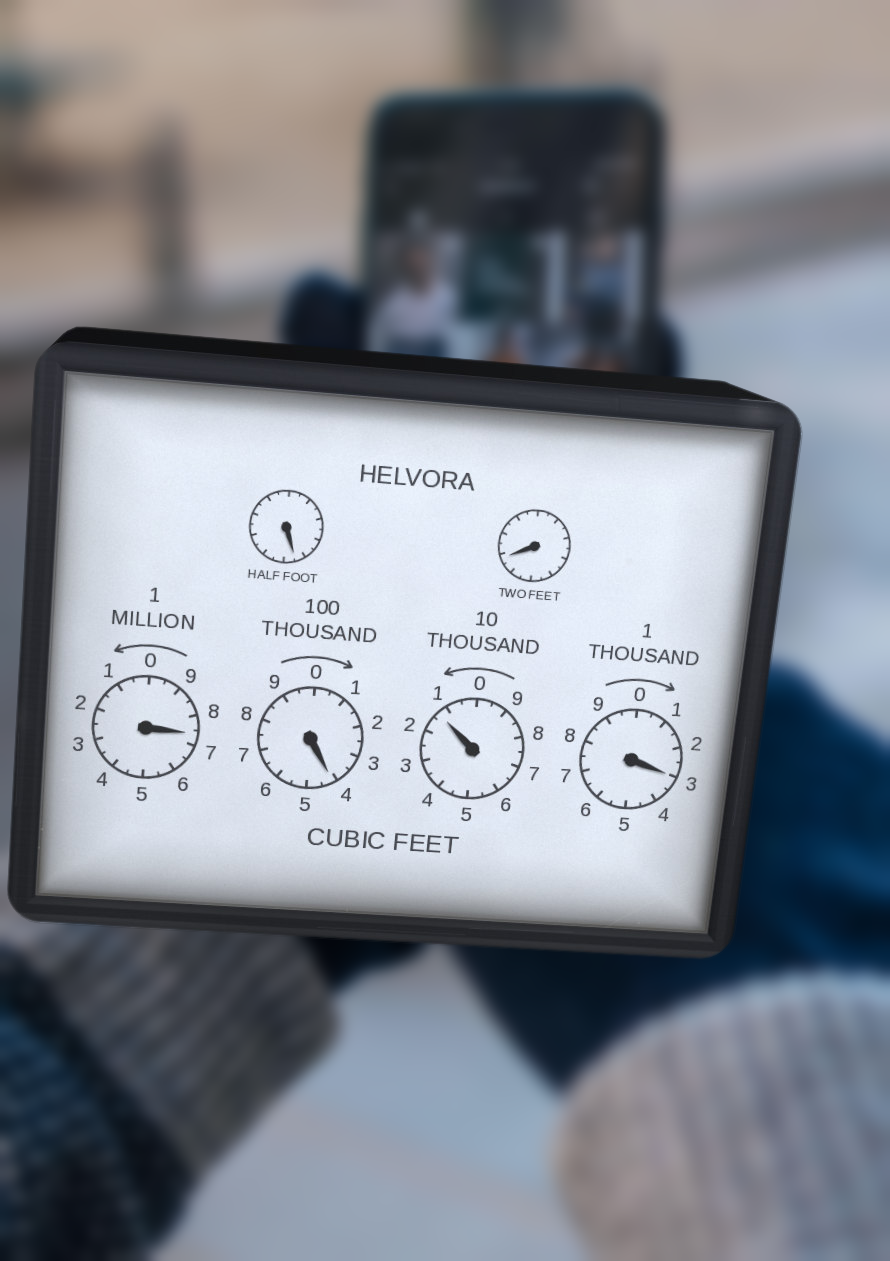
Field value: 741300 ft³
